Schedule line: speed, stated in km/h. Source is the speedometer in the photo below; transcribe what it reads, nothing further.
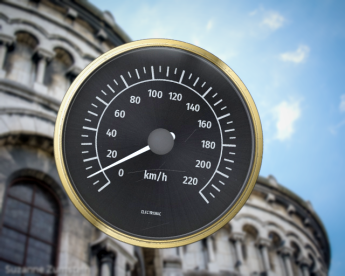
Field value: 10 km/h
